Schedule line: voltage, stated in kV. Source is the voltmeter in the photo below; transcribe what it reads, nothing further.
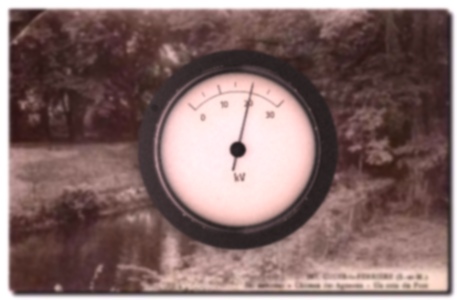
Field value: 20 kV
